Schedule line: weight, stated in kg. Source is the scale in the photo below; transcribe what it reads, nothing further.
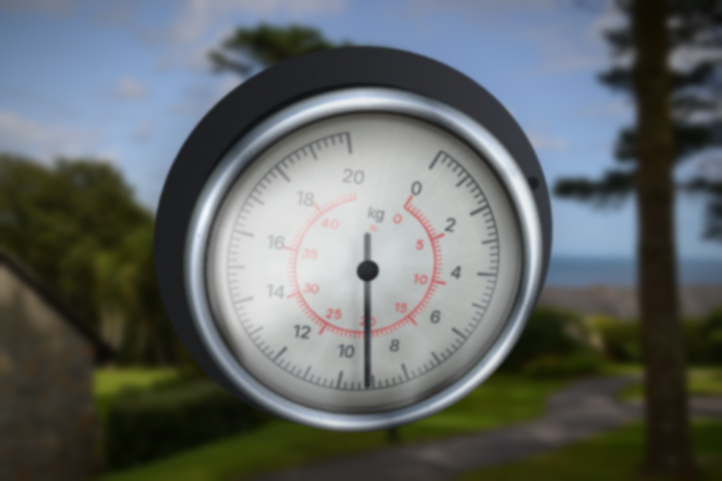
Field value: 9.2 kg
